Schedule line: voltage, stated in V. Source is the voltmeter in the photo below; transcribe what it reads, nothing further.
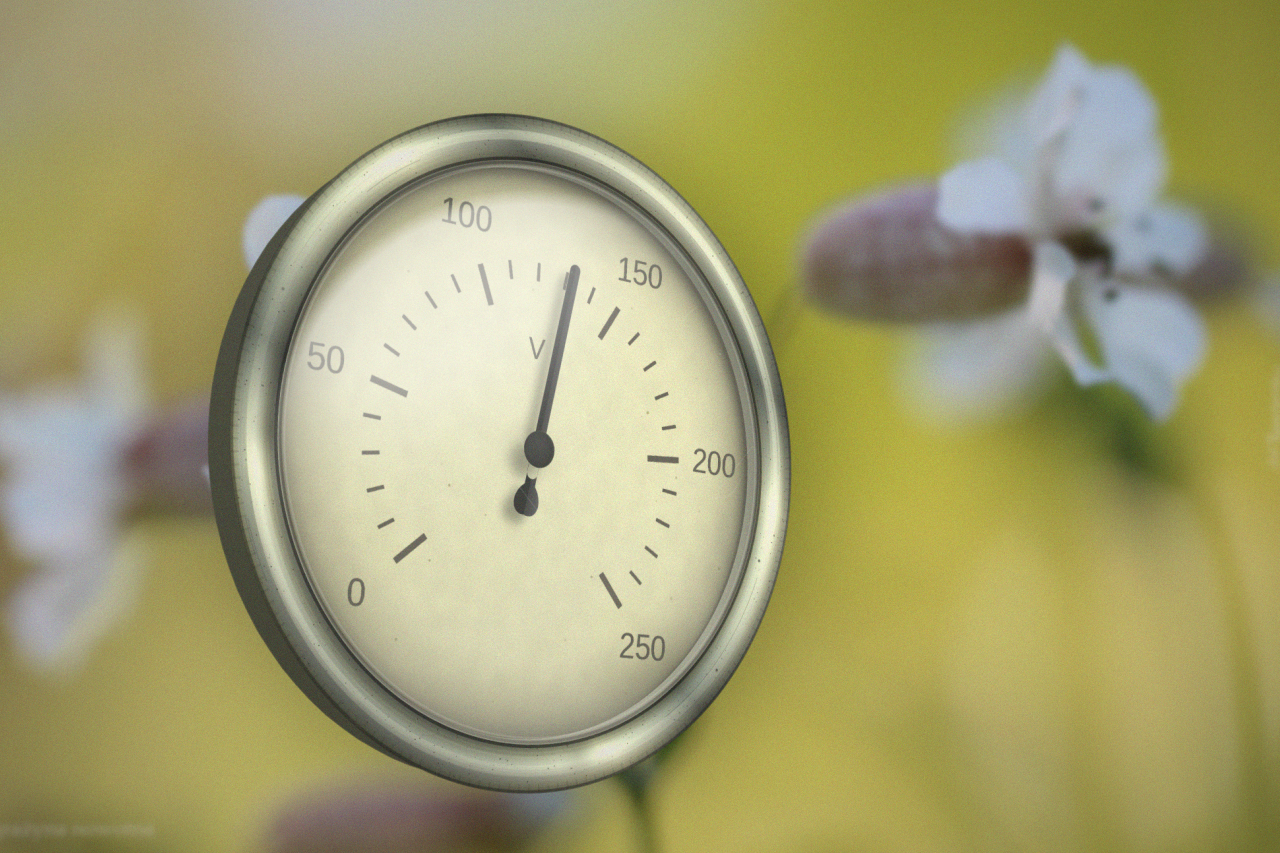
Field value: 130 V
